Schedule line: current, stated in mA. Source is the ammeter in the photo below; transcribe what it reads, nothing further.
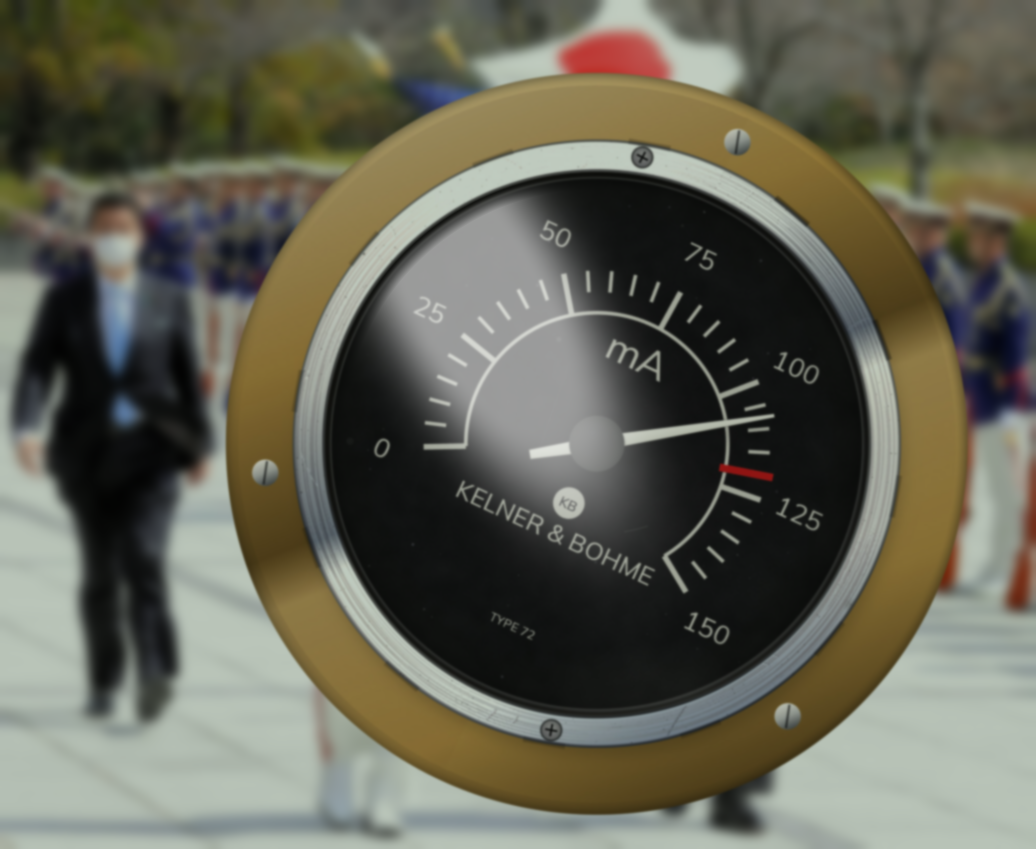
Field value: 107.5 mA
